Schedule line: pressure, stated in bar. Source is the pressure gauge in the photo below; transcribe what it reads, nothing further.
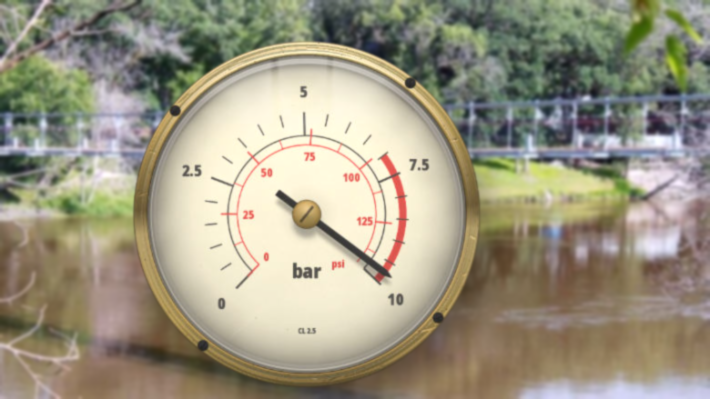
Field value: 9.75 bar
